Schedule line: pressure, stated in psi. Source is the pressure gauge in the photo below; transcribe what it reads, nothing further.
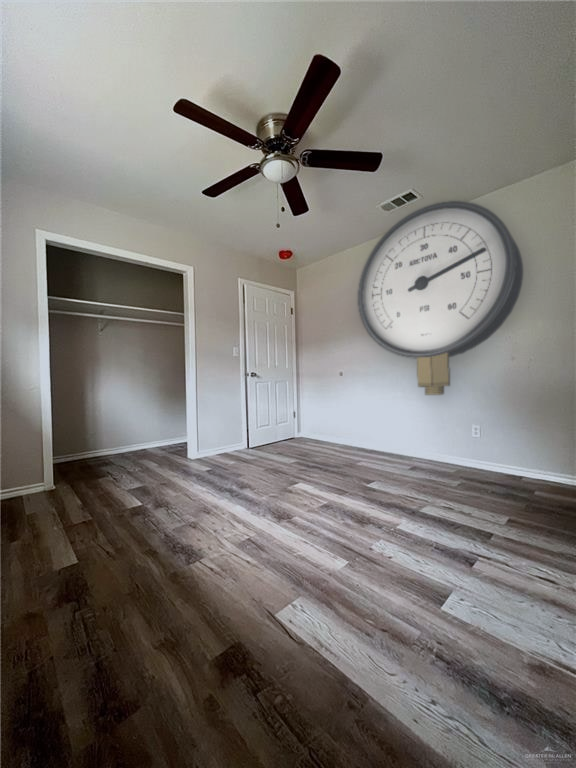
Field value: 46 psi
